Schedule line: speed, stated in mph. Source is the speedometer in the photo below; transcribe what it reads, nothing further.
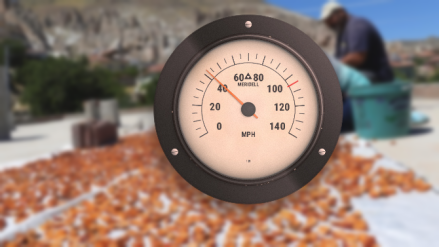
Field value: 42.5 mph
